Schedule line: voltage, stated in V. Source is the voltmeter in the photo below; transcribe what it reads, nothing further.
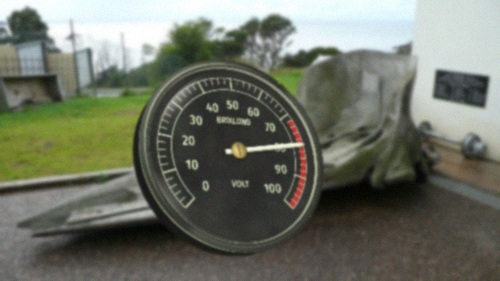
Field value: 80 V
